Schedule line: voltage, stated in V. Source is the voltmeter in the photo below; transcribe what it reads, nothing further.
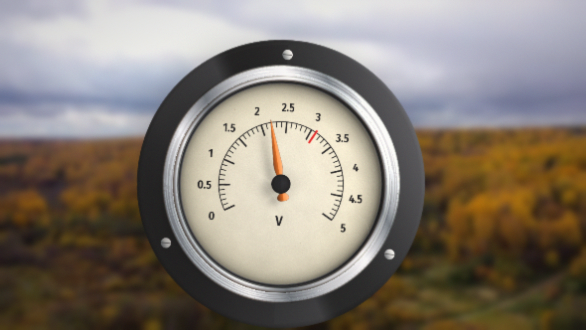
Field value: 2.2 V
